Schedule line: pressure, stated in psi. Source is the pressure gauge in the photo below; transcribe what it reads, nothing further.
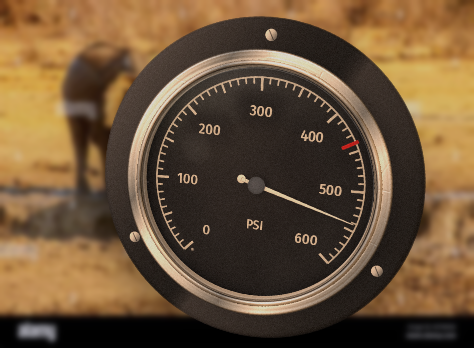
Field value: 540 psi
